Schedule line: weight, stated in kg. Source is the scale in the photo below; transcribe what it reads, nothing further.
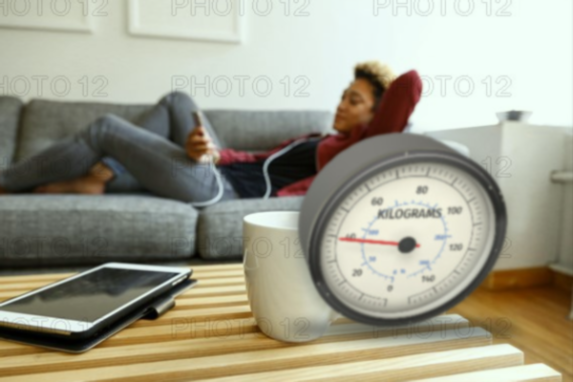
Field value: 40 kg
